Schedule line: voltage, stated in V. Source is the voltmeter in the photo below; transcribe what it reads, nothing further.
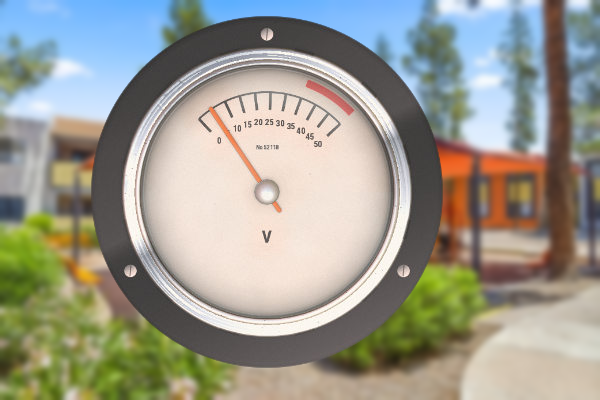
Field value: 5 V
